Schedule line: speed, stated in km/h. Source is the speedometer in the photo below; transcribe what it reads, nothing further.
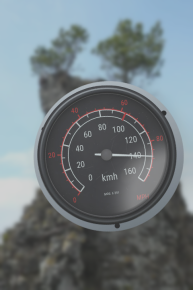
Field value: 140 km/h
